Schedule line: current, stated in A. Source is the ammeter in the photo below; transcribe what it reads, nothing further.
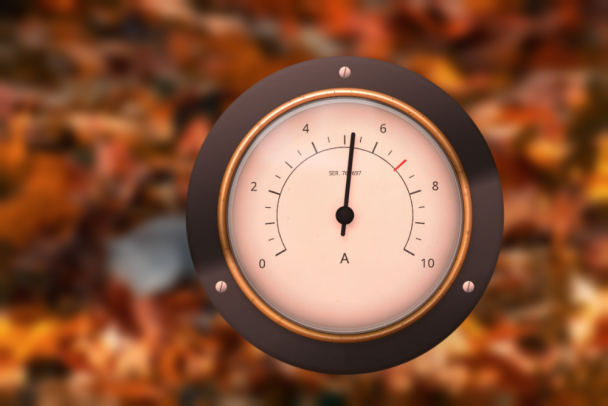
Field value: 5.25 A
